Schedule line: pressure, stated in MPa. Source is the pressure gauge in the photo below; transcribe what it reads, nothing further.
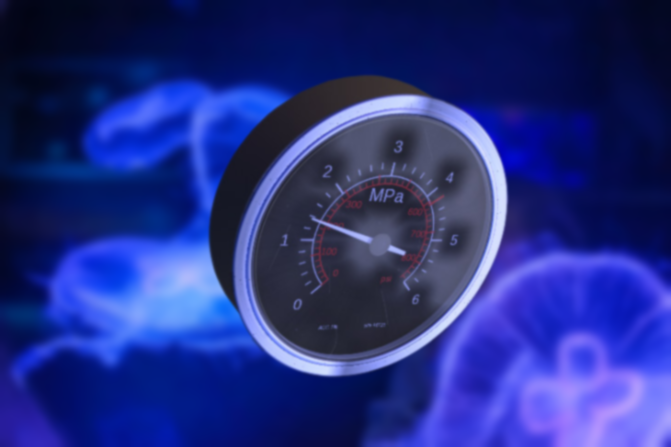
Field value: 1.4 MPa
